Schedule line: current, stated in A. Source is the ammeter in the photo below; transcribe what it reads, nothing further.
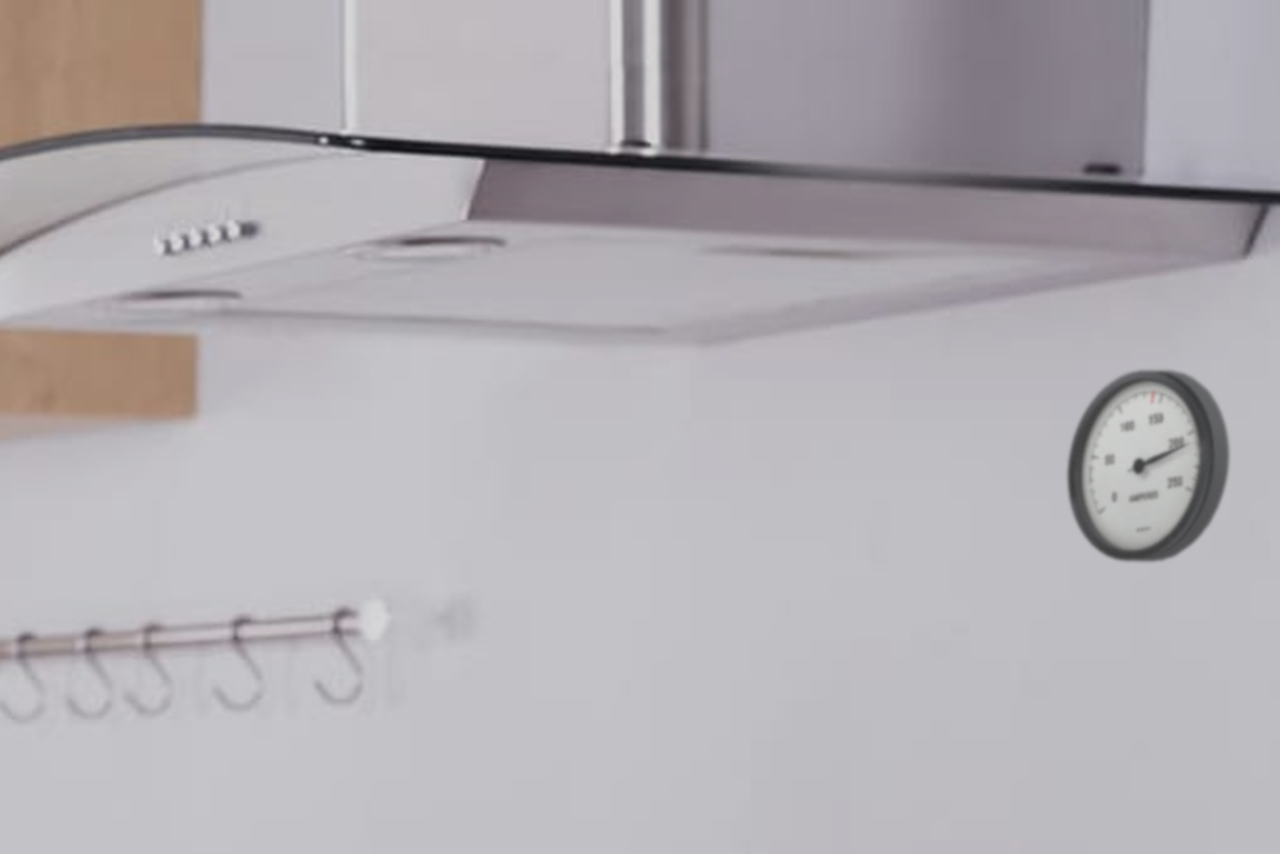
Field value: 210 A
